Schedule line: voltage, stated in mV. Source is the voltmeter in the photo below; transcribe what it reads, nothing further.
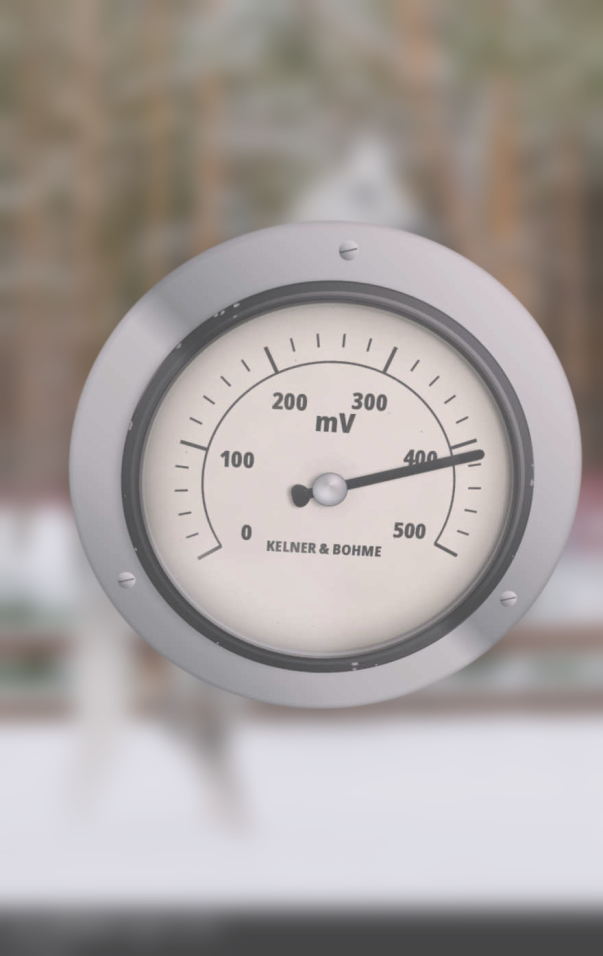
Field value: 410 mV
